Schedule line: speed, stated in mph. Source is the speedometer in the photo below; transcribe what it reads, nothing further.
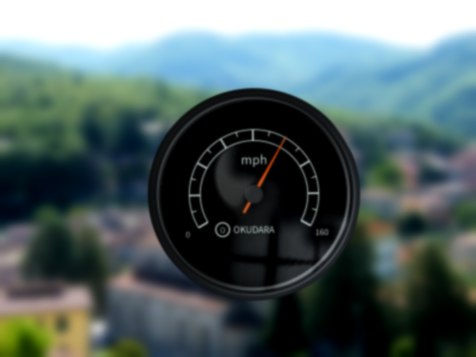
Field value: 100 mph
